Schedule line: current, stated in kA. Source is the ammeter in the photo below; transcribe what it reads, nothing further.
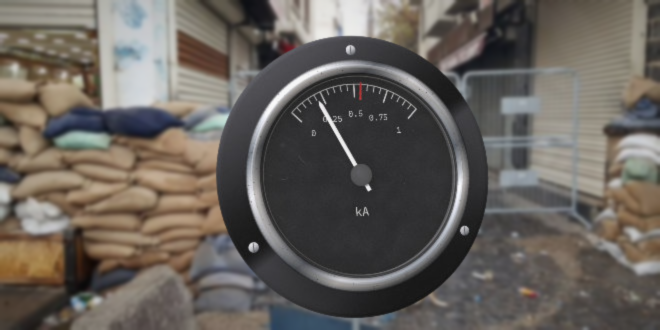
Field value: 0.2 kA
